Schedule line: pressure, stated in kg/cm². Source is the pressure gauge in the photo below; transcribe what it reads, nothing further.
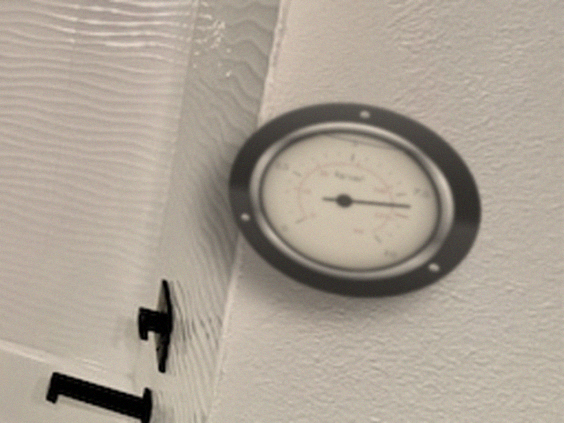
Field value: 8 kg/cm²
